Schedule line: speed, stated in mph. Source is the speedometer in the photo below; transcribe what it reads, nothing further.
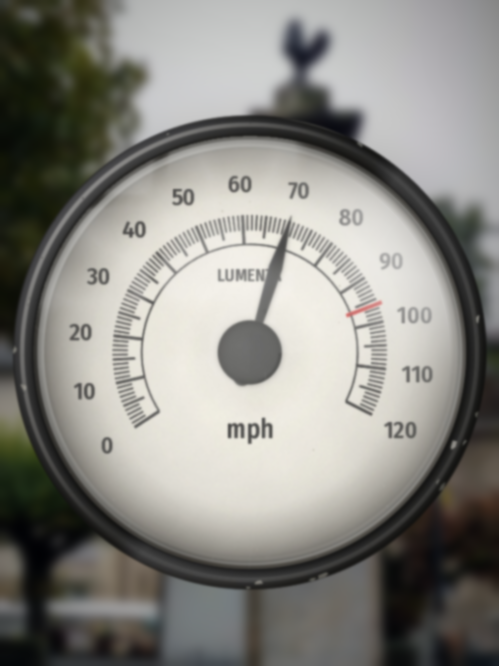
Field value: 70 mph
